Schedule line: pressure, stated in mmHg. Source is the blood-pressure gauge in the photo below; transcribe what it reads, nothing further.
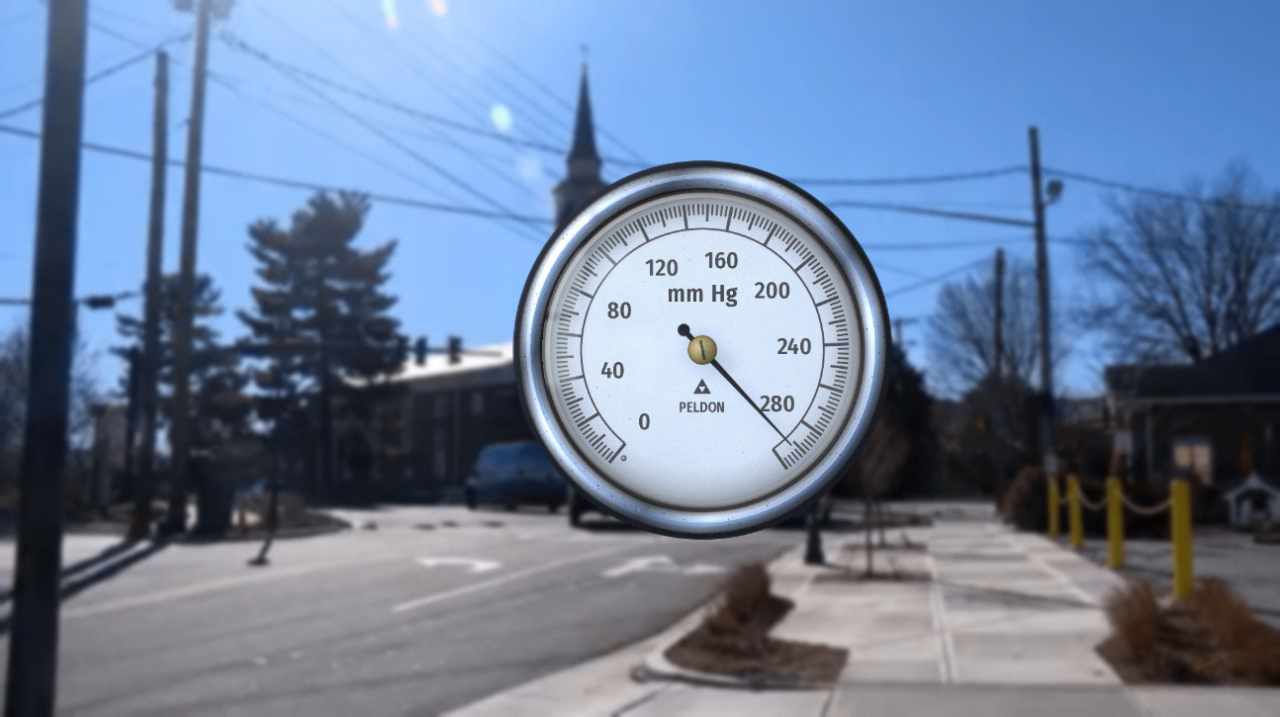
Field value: 292 mmHg
